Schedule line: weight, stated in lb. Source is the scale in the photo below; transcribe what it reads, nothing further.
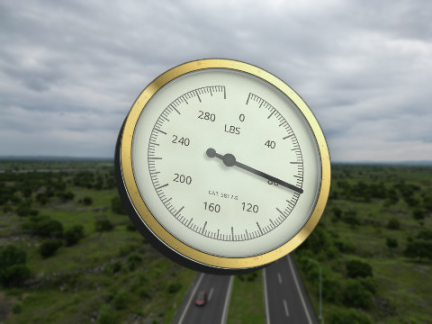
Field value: 80 lb
